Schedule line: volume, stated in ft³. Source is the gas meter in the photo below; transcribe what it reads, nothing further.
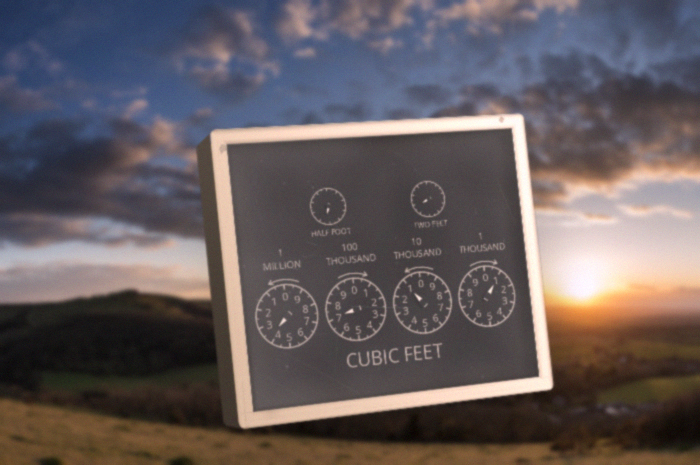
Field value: 371100 ft³
